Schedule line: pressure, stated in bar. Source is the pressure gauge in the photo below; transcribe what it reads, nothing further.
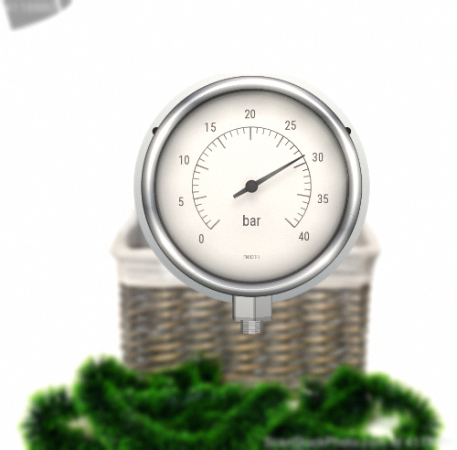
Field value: 29 bar
